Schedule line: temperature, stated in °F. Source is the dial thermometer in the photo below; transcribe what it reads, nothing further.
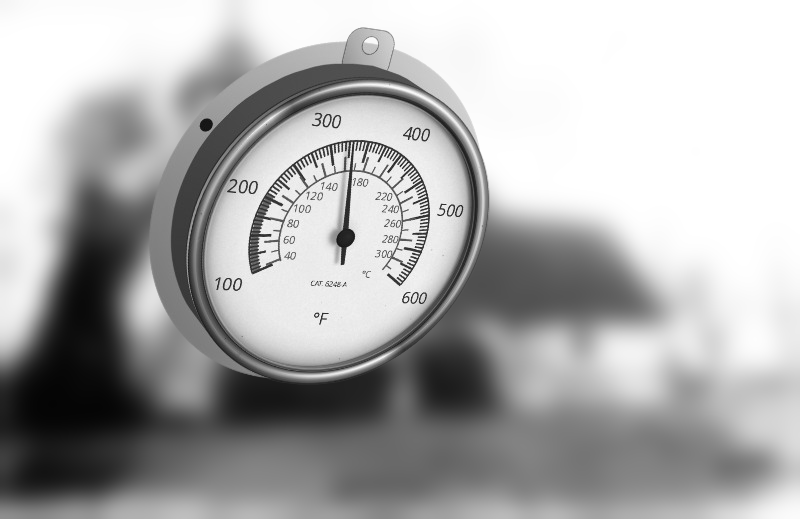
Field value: 325 °F
